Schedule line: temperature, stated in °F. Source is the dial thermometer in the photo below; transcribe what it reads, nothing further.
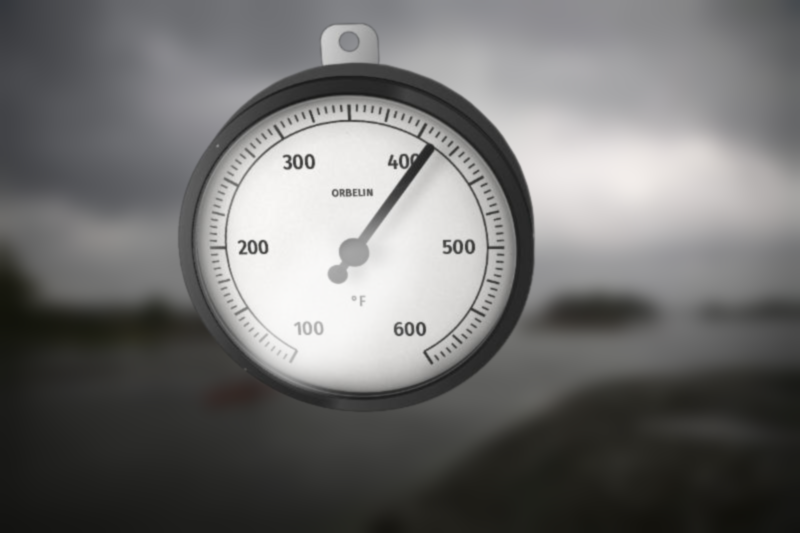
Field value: 410 °F
